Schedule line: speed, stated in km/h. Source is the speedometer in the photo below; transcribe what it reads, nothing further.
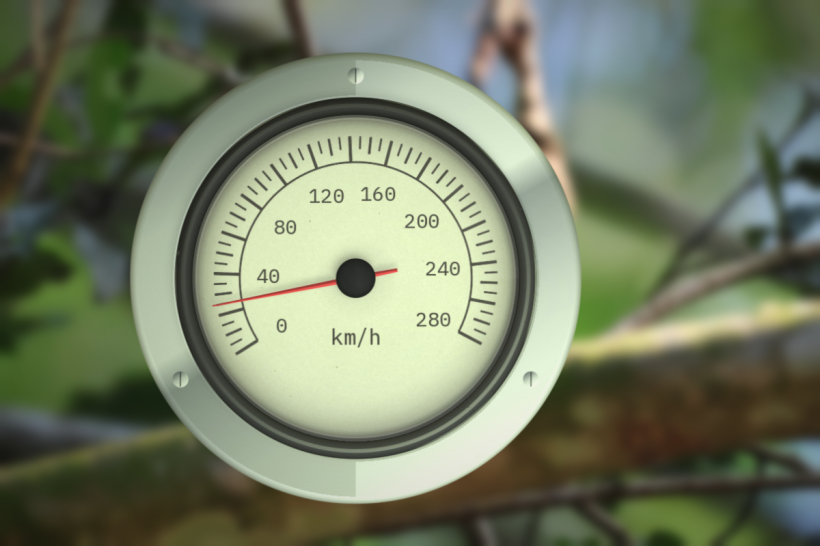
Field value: 25 km/h
